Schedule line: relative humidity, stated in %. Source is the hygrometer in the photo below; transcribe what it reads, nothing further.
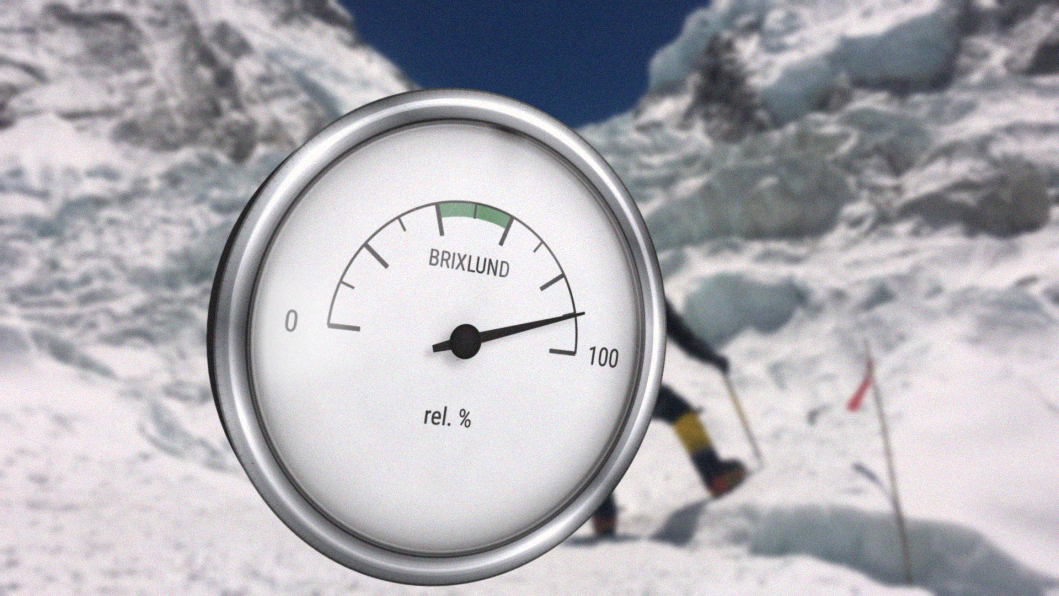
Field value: 90 %
